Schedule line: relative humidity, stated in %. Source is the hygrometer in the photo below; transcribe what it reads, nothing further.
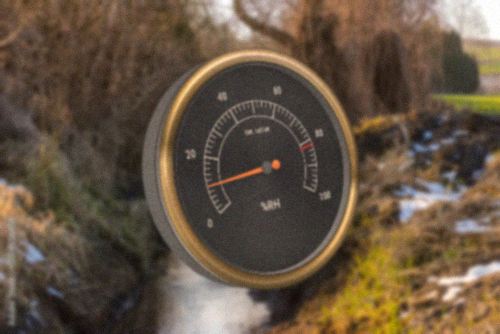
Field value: 10 %
